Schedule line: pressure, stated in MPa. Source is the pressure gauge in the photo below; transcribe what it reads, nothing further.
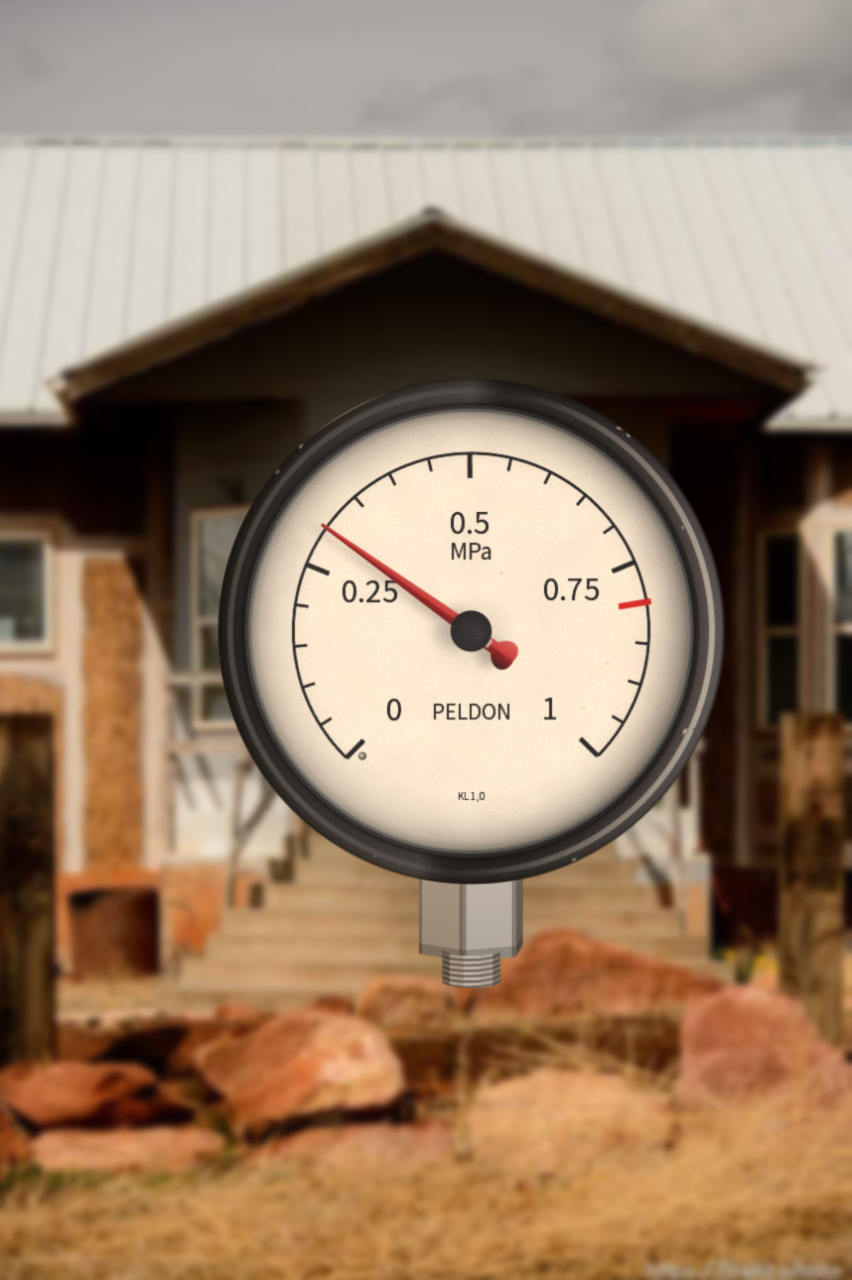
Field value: 0.3 MPa
